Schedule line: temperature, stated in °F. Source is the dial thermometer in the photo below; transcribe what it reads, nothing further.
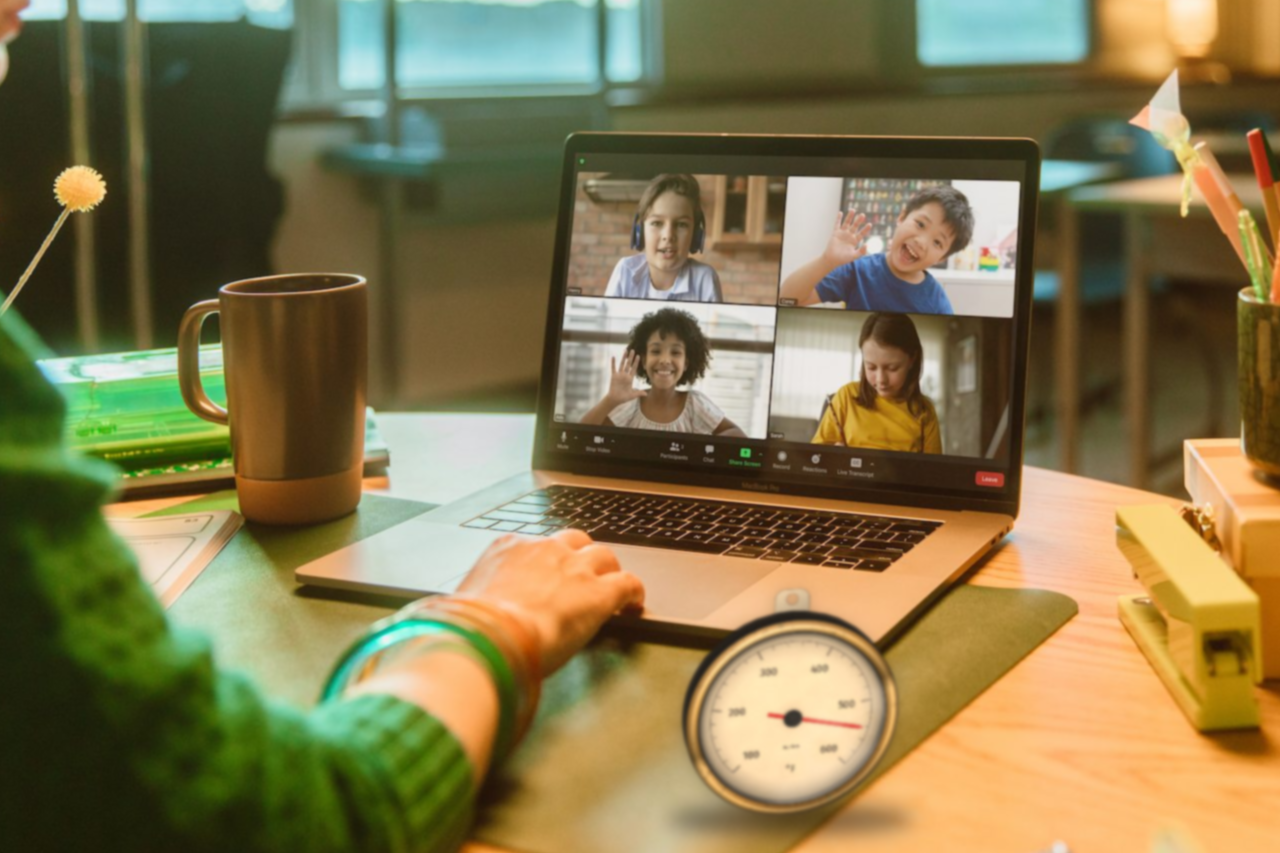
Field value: 540 °F
